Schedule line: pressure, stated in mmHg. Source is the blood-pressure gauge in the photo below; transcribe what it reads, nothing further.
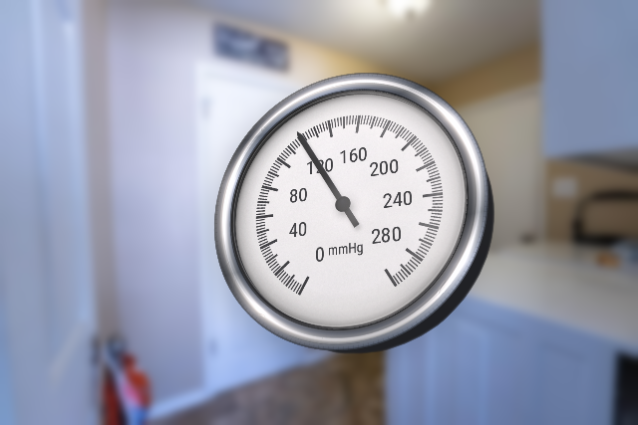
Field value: 120 mmHg
